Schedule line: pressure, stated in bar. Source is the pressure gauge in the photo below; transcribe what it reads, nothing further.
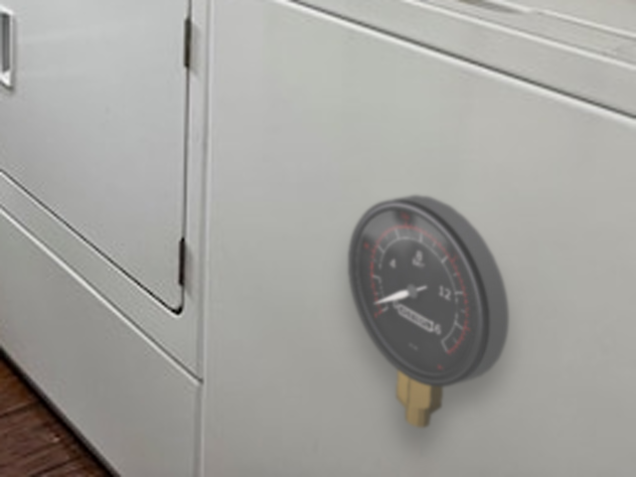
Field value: 0.5 bar
